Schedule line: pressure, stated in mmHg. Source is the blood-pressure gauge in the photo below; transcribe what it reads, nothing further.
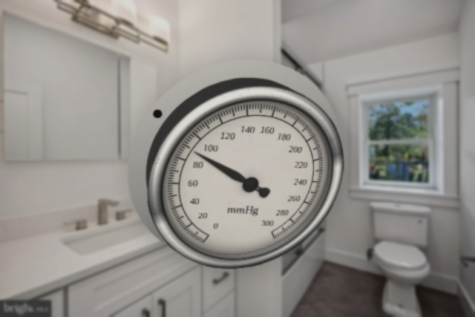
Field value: 90 mmHg
